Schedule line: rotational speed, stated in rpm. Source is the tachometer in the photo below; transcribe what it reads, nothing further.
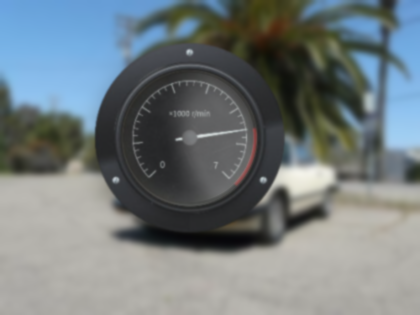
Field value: 5600 rpm
